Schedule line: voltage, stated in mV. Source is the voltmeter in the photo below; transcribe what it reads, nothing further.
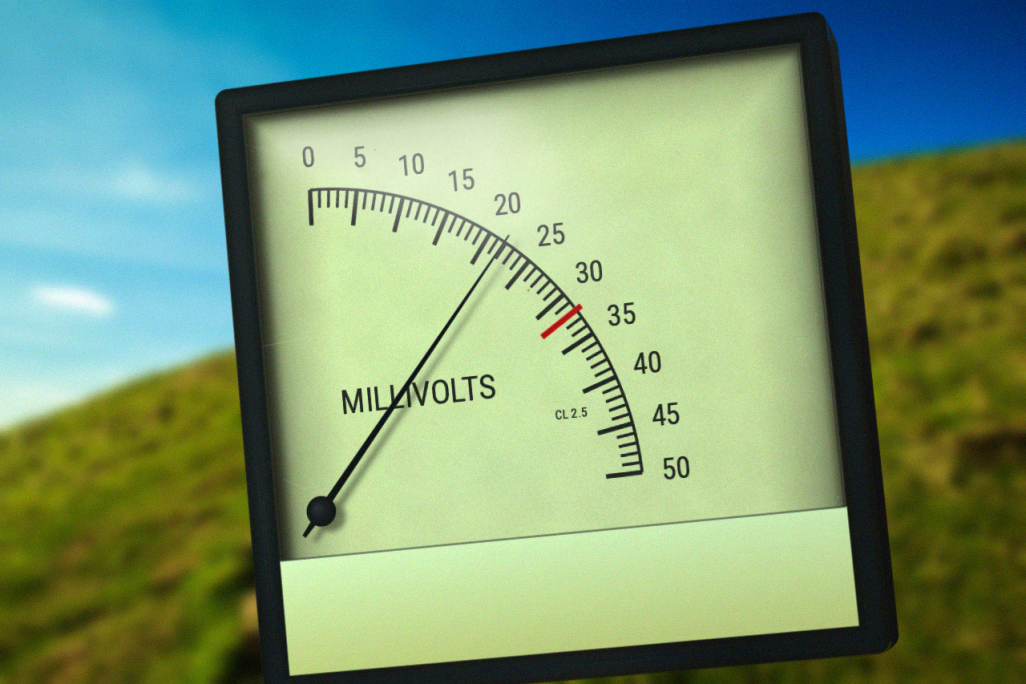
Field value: 22 mV
